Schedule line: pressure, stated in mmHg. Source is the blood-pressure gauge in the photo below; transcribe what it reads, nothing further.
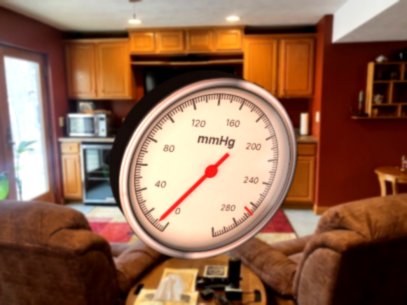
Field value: 10 mmHg
